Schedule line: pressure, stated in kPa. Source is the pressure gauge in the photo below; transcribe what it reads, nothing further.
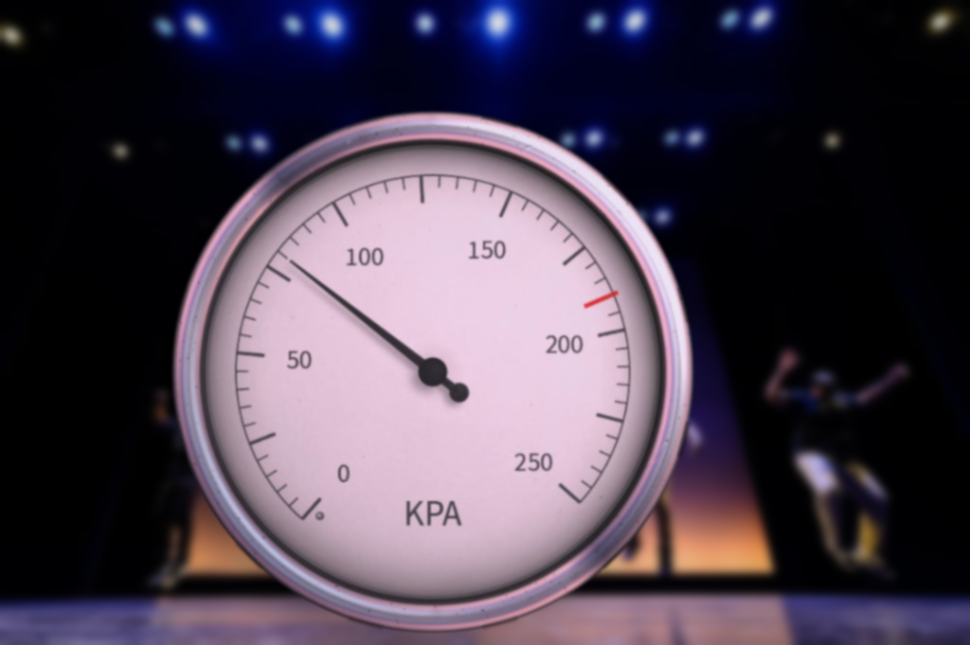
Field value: 80 kPa
